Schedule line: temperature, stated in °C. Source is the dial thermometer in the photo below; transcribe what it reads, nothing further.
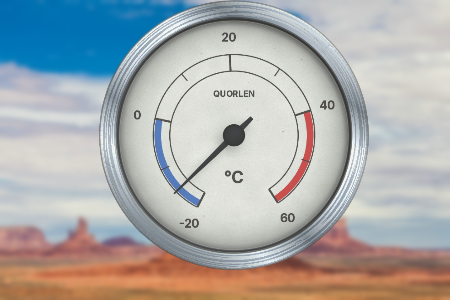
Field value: -15 °C
